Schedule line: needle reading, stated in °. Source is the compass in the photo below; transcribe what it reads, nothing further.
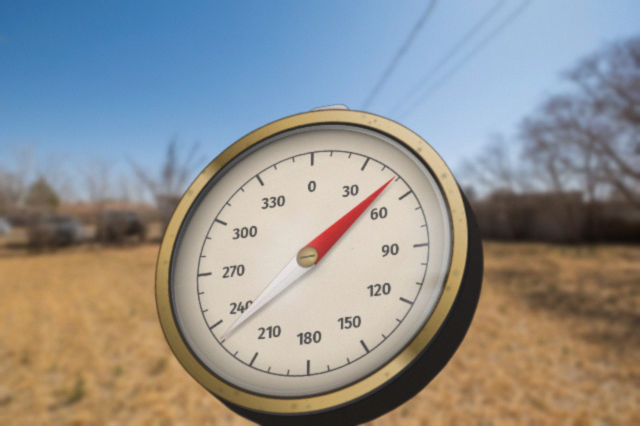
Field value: 50 °
